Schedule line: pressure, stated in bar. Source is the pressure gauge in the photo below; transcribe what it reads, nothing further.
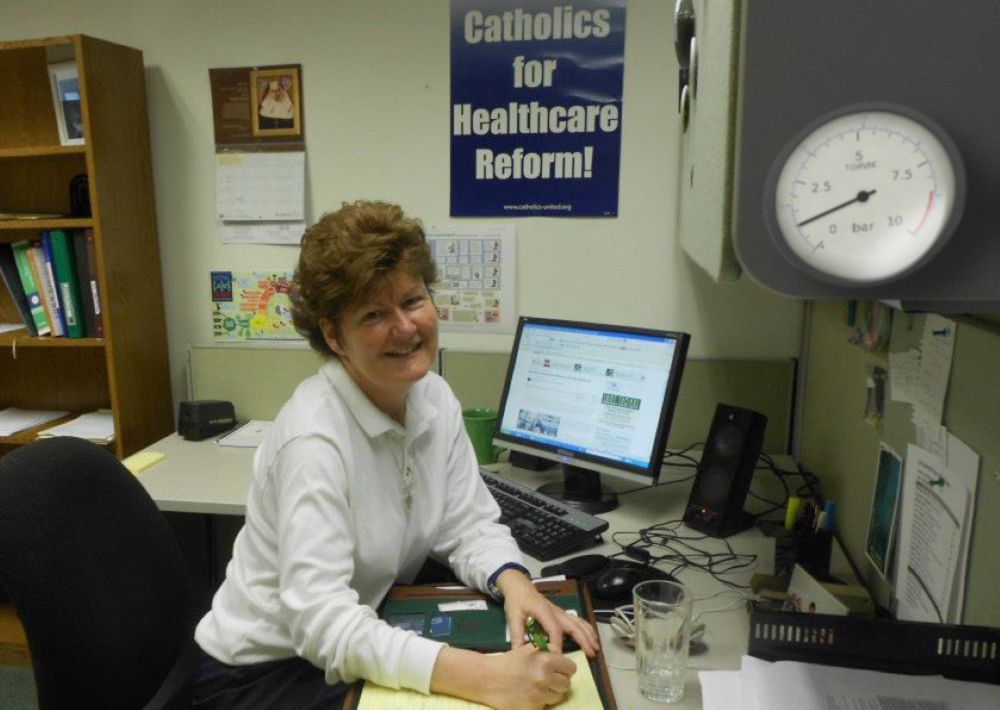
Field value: 1 bar
